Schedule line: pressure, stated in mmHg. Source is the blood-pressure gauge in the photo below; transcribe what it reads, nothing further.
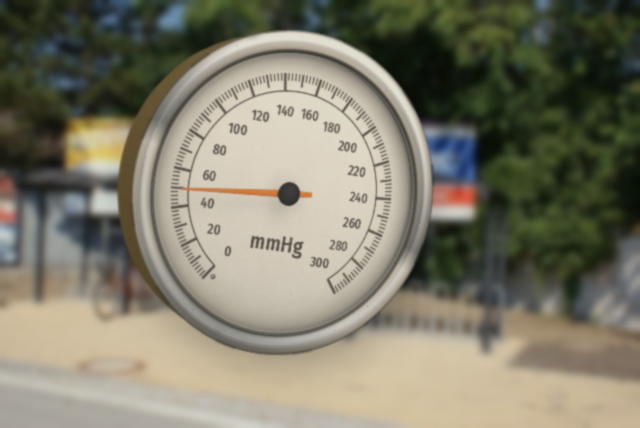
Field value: 50 mmHg
